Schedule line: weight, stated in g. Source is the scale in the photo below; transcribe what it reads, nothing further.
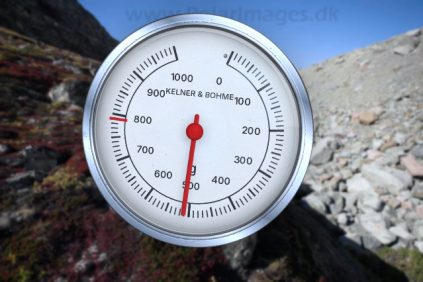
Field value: 510 g
